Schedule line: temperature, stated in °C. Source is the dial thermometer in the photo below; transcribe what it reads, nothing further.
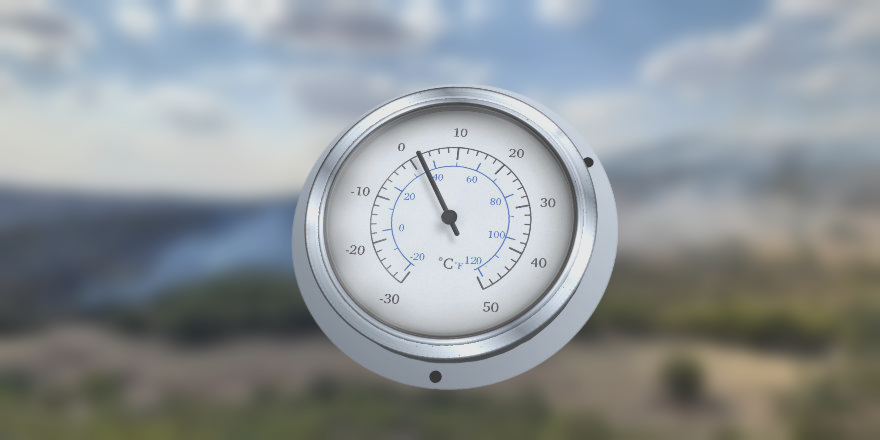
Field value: 2 °C
